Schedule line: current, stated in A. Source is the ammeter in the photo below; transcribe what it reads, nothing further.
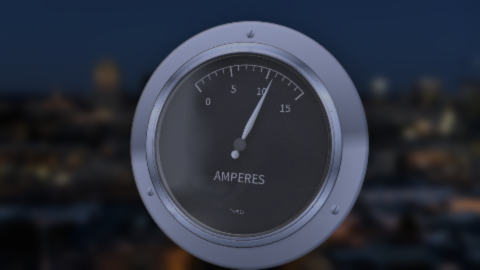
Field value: 11 A
